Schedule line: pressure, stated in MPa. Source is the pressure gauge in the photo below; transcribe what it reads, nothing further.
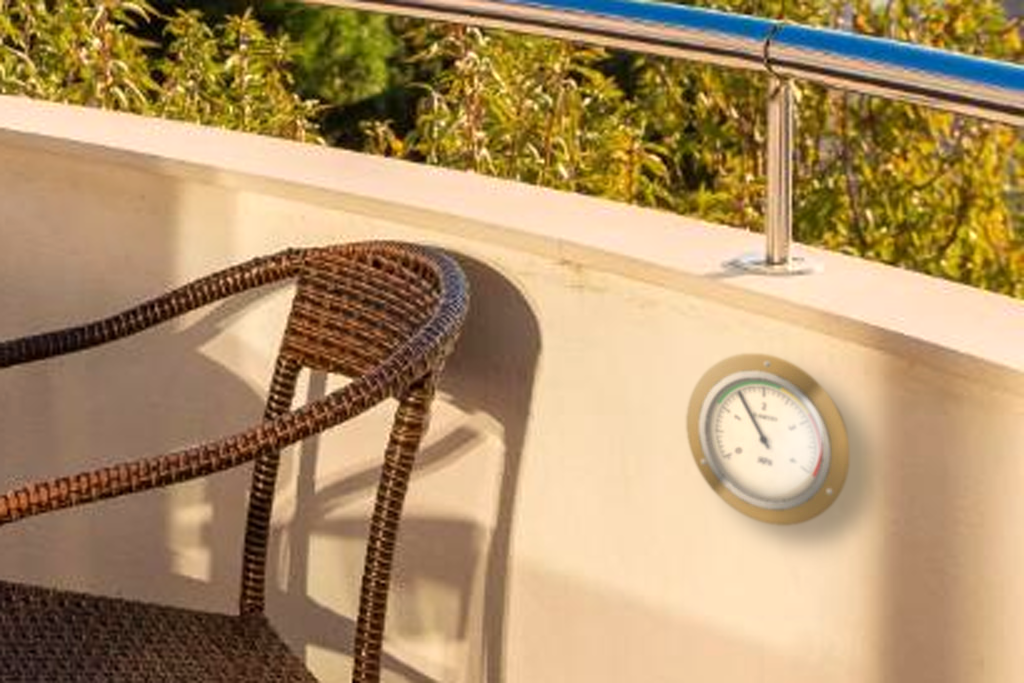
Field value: 1.5 MPa
